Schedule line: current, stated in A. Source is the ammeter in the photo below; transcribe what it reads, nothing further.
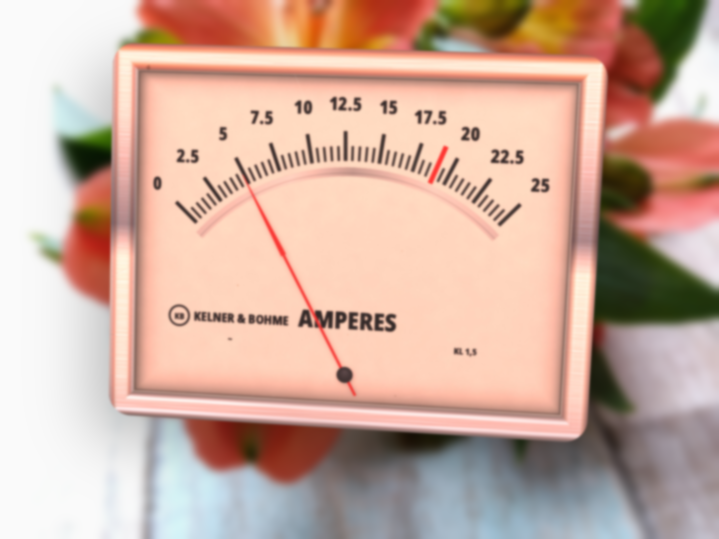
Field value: 5 A
